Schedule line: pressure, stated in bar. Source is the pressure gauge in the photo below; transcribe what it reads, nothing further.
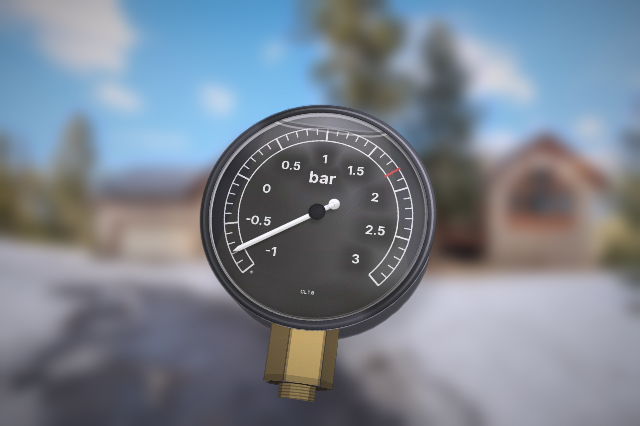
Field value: -0.8 bar
